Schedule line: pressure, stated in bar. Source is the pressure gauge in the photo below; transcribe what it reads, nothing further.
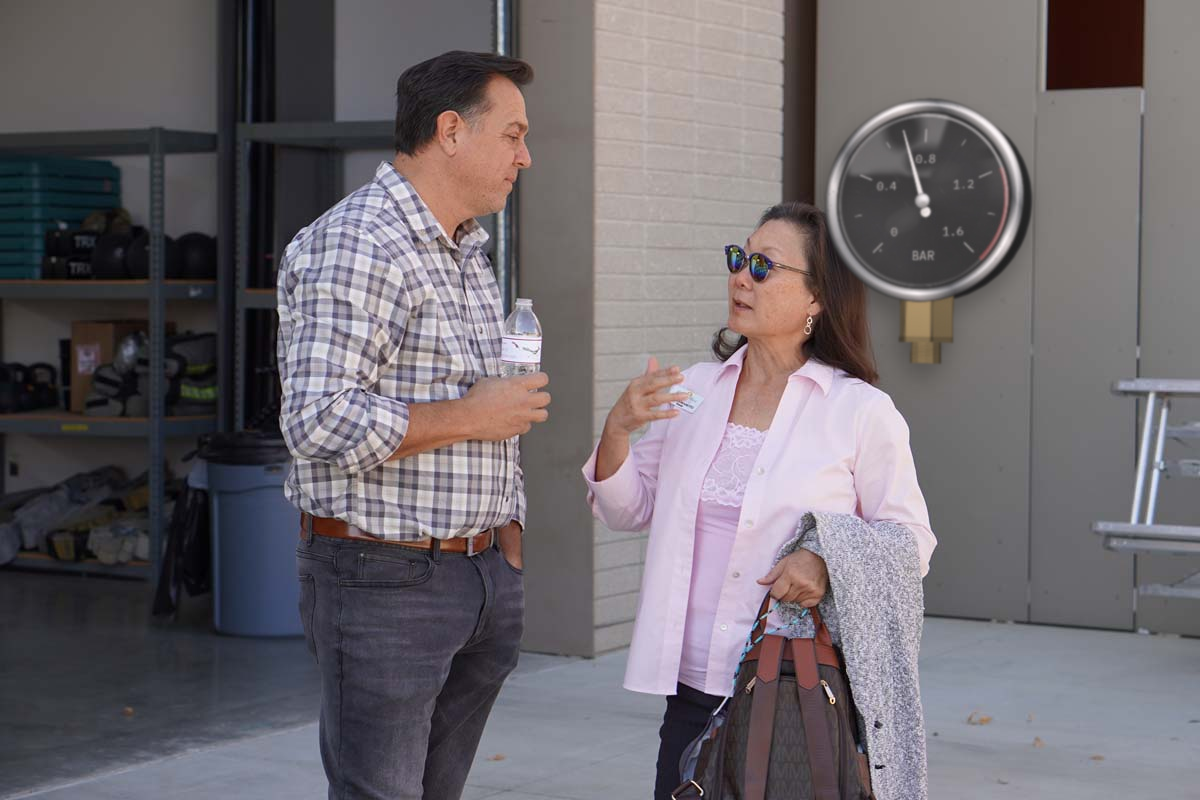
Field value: 0.7 bar
